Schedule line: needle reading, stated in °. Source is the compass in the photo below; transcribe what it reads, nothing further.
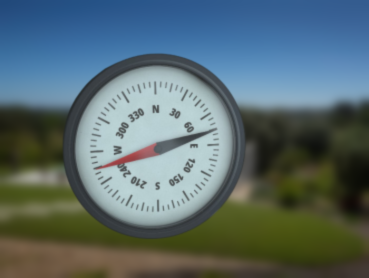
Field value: 255 °
